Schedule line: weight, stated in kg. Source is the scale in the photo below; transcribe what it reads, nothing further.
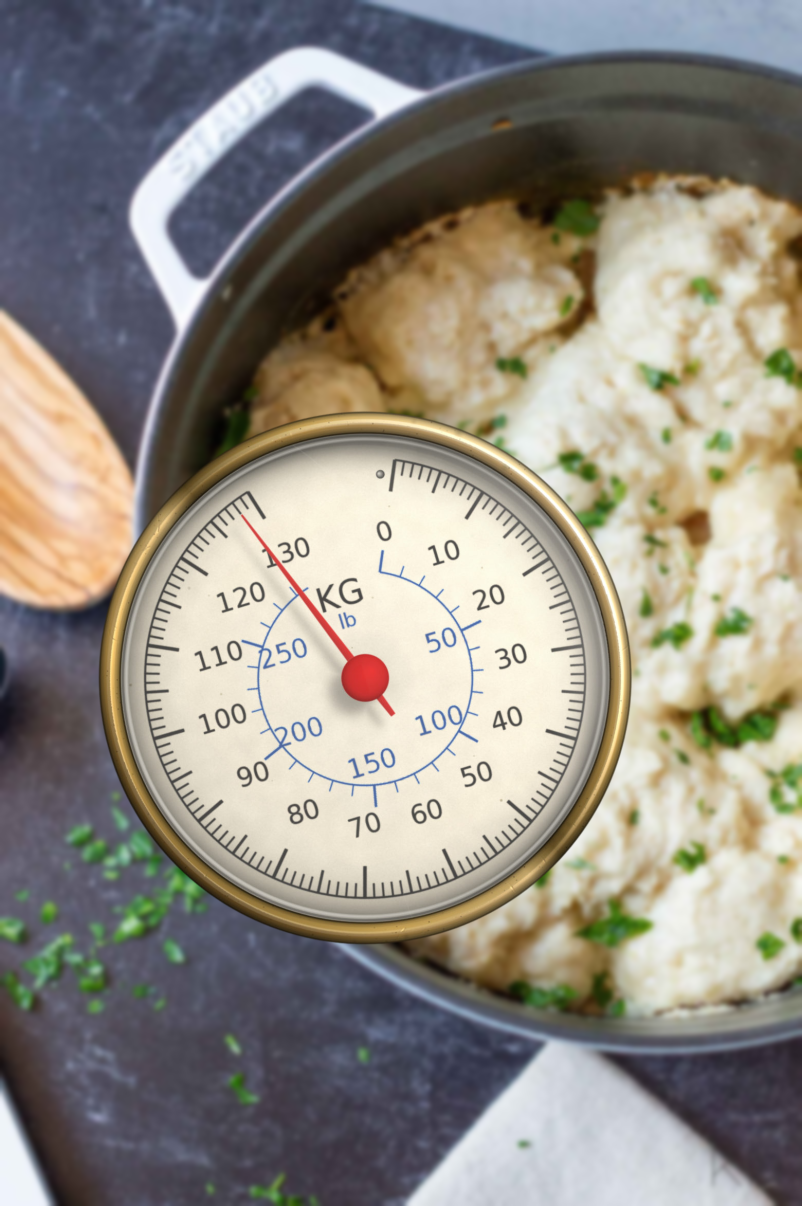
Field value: 128 kg
